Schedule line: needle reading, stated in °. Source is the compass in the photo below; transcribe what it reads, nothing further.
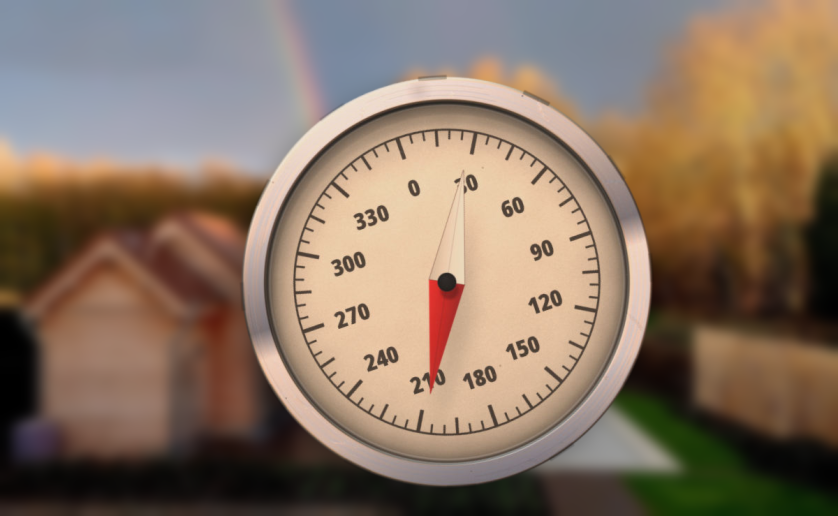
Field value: 207.5 °
